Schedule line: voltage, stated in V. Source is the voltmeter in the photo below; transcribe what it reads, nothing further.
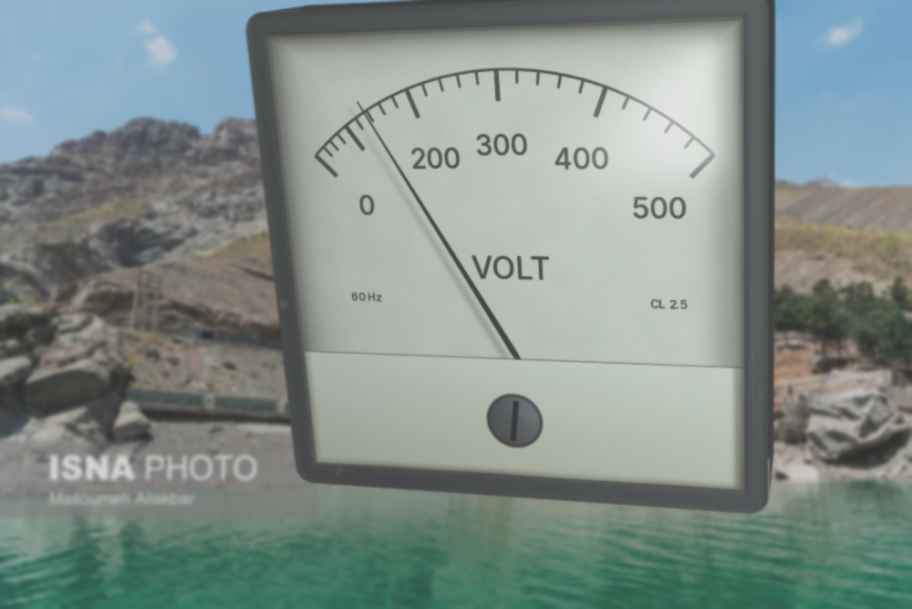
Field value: 140 V
